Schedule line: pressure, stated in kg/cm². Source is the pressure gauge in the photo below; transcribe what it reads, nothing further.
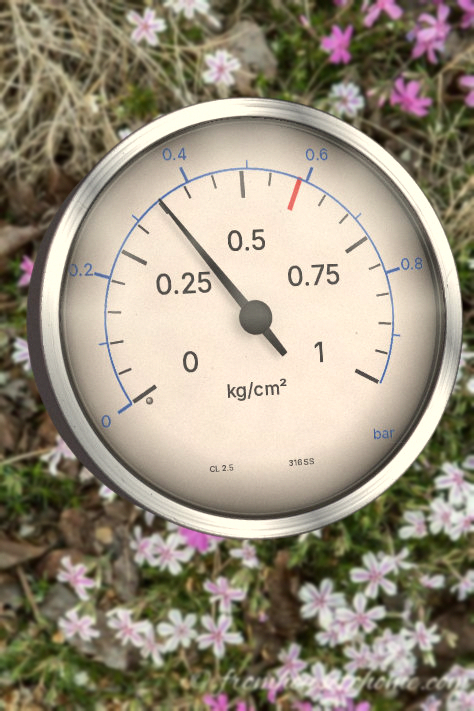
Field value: 0.35 kg/cm²
